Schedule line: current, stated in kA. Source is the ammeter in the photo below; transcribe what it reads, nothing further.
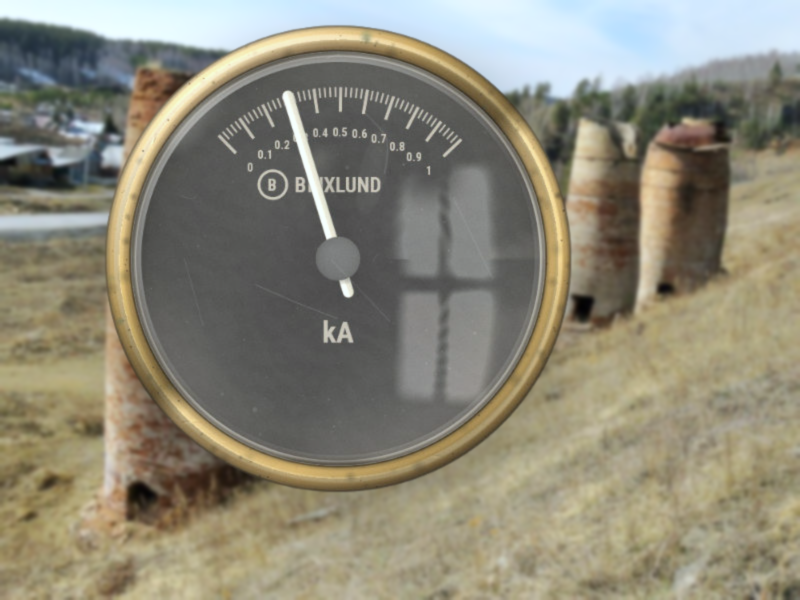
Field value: 0.3 kA
